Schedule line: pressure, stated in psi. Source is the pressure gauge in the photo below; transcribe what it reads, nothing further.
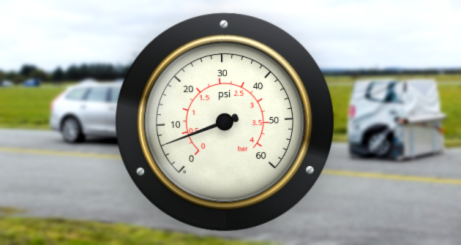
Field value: 6 psi
